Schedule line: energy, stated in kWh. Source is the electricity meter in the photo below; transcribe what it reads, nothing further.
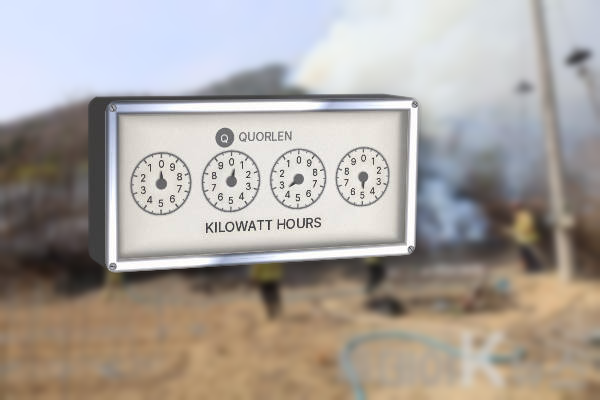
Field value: 35 kWh
